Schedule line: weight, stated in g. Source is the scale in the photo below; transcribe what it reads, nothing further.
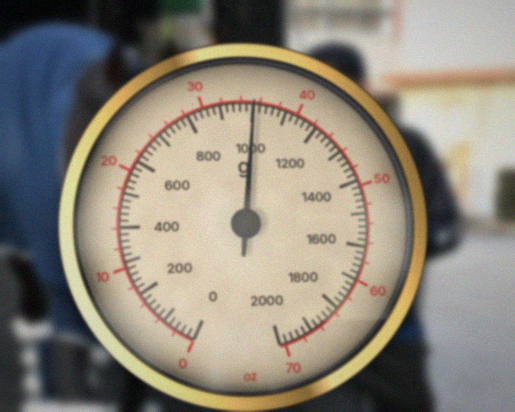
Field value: 1000 g
